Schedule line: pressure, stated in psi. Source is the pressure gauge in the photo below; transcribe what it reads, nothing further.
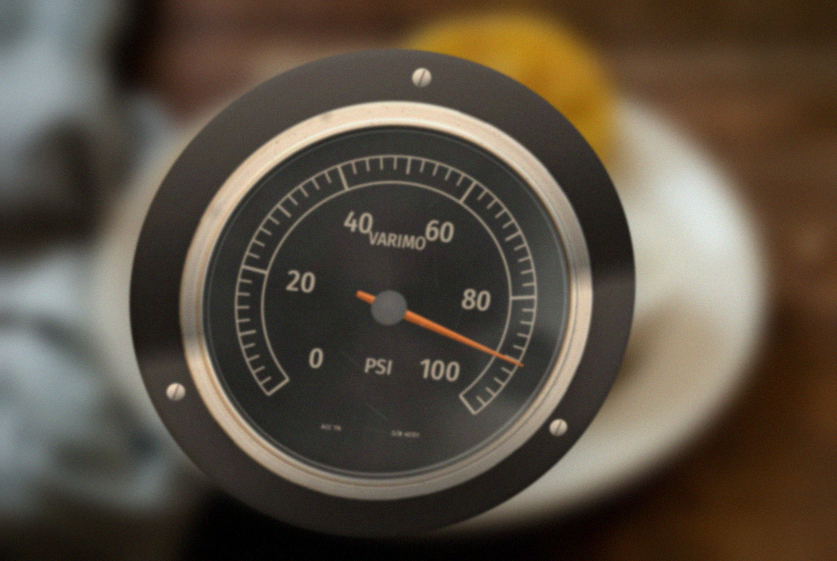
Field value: 90 psi
